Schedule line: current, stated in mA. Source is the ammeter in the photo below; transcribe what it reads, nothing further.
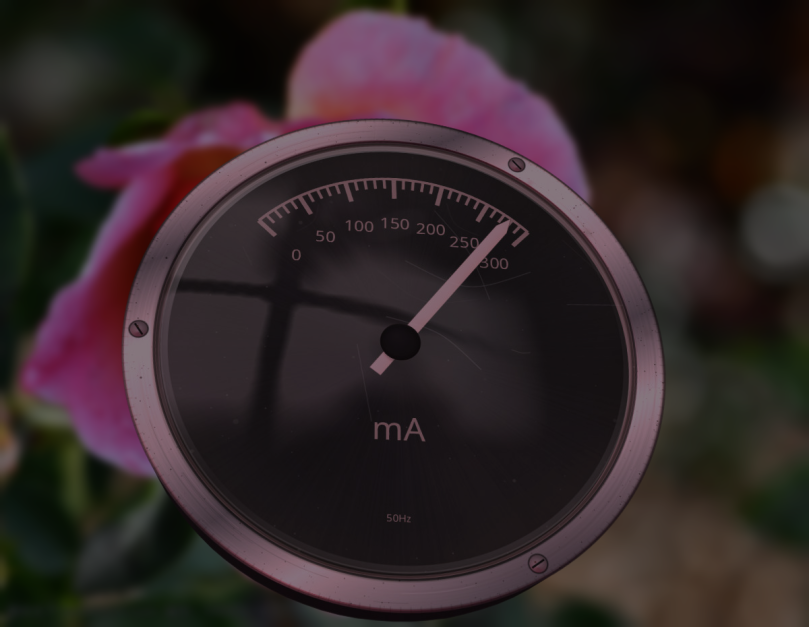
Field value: 280 mA
